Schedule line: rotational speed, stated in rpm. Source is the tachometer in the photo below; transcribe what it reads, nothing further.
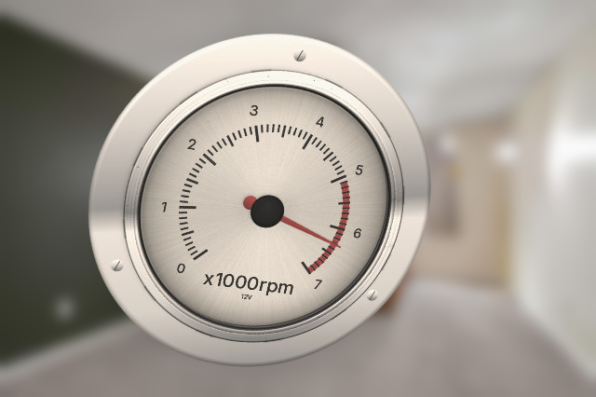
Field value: 6300 rpm
